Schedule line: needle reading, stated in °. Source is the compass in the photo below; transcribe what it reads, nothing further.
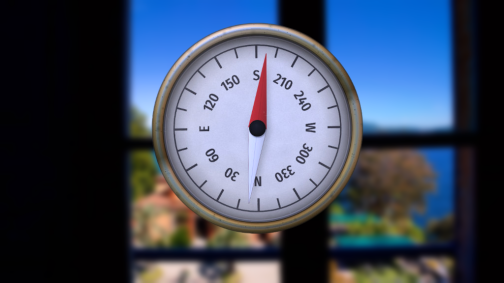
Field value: 187.5 °
